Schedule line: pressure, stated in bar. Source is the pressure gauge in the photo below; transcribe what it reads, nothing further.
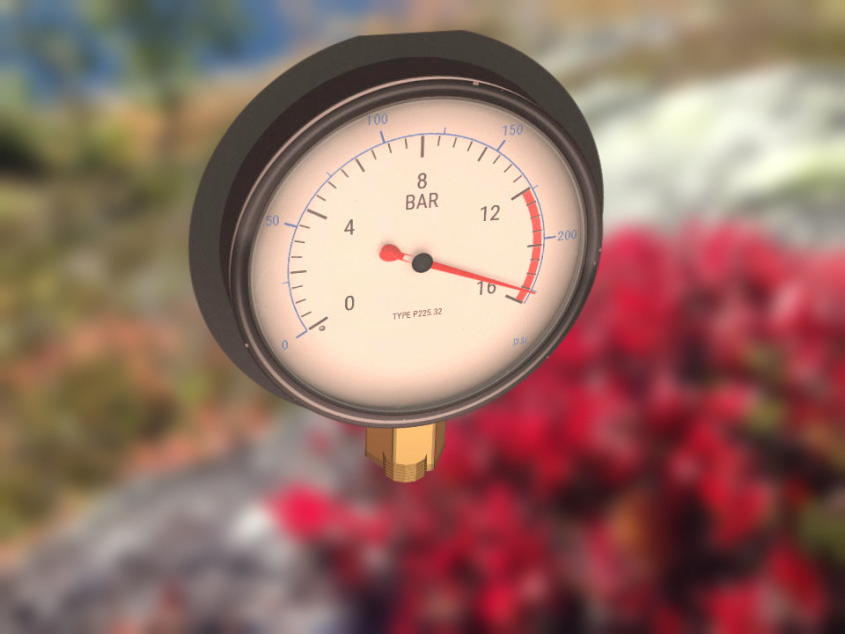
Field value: 15.5 bar
